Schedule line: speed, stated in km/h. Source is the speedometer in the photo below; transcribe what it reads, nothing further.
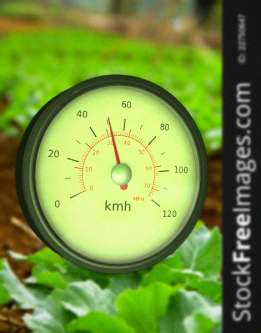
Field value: 50 km/h
